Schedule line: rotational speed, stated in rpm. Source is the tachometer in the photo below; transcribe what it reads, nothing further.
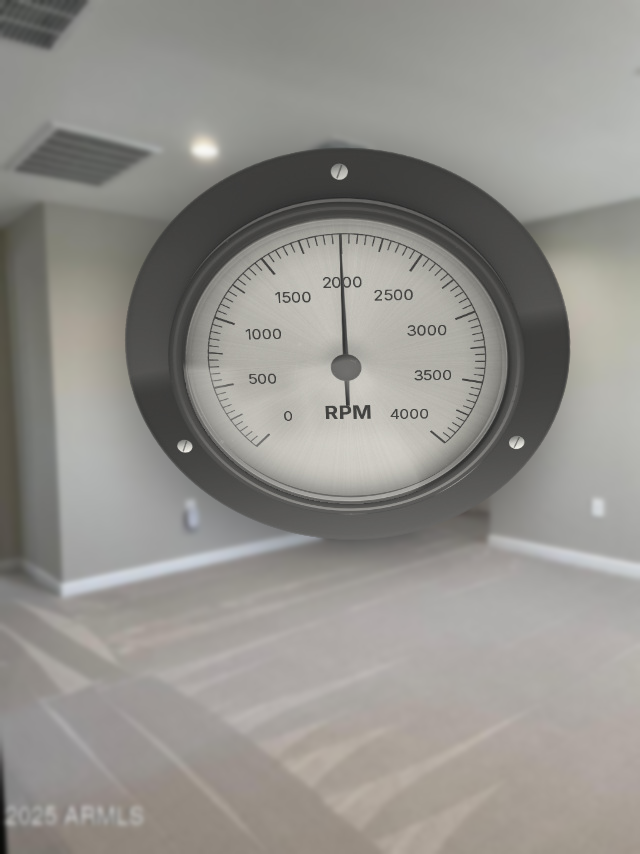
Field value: 2000 rpm
